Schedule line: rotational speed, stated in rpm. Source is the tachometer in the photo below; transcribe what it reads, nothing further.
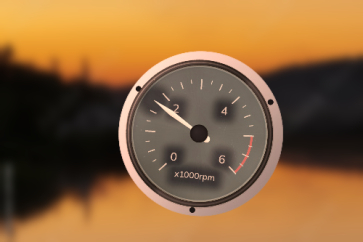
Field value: 1750 rpm
